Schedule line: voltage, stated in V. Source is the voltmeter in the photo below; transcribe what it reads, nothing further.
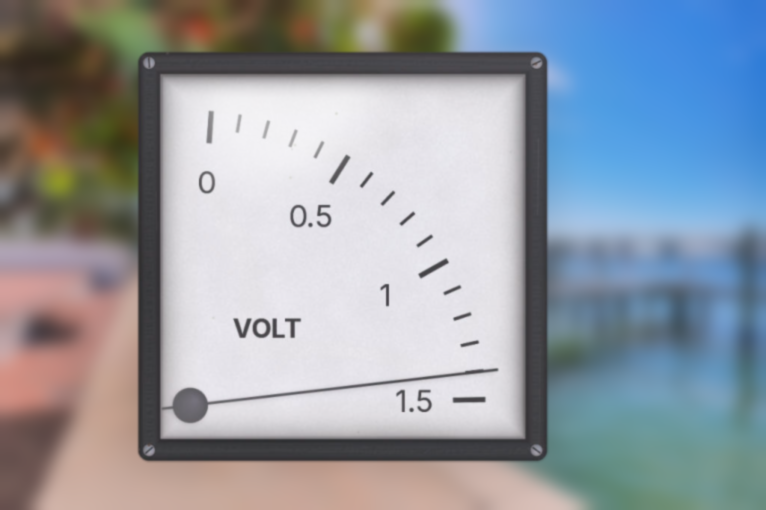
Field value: 1.4 V
